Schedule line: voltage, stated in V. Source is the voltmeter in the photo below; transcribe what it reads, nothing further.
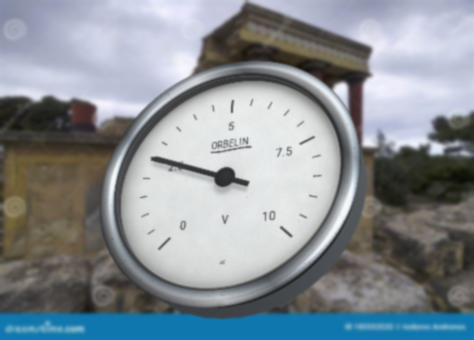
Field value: 2.5 V
